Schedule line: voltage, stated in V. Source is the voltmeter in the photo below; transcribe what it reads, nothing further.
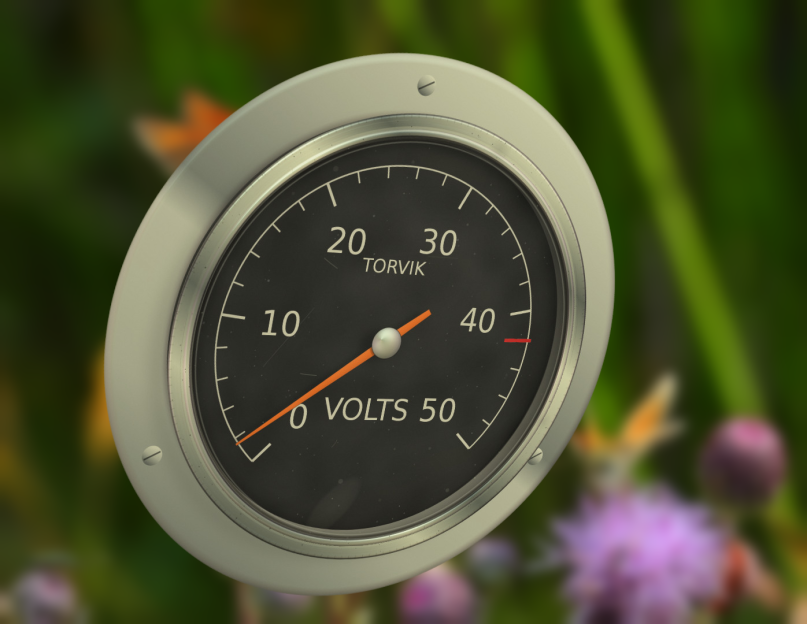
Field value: 2 V
